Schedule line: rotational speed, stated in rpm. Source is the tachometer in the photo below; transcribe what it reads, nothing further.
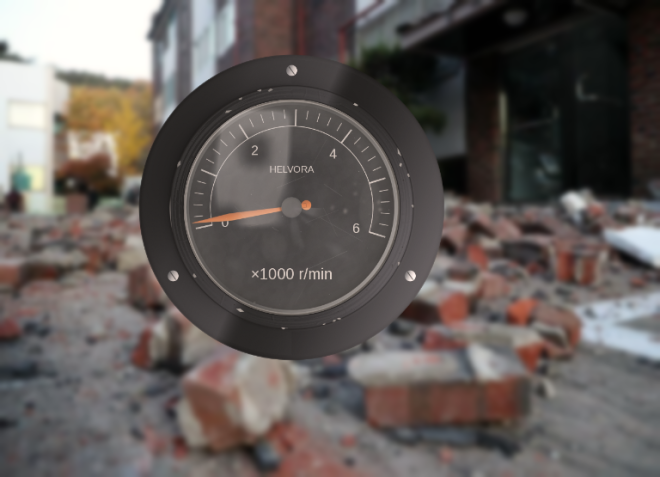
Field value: 100 rpm
